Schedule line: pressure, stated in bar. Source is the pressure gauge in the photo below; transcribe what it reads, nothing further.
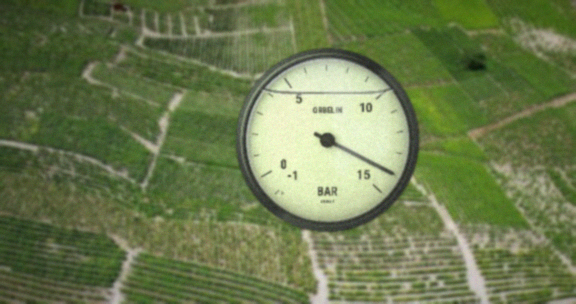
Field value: 14 bar
